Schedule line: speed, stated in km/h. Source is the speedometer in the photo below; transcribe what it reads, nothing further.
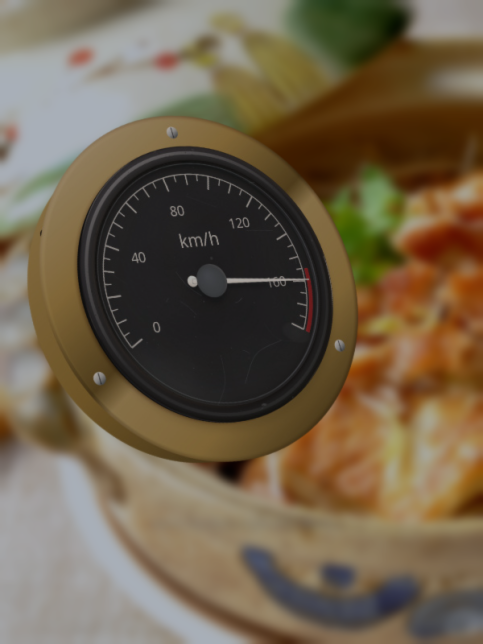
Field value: 160 km/h
